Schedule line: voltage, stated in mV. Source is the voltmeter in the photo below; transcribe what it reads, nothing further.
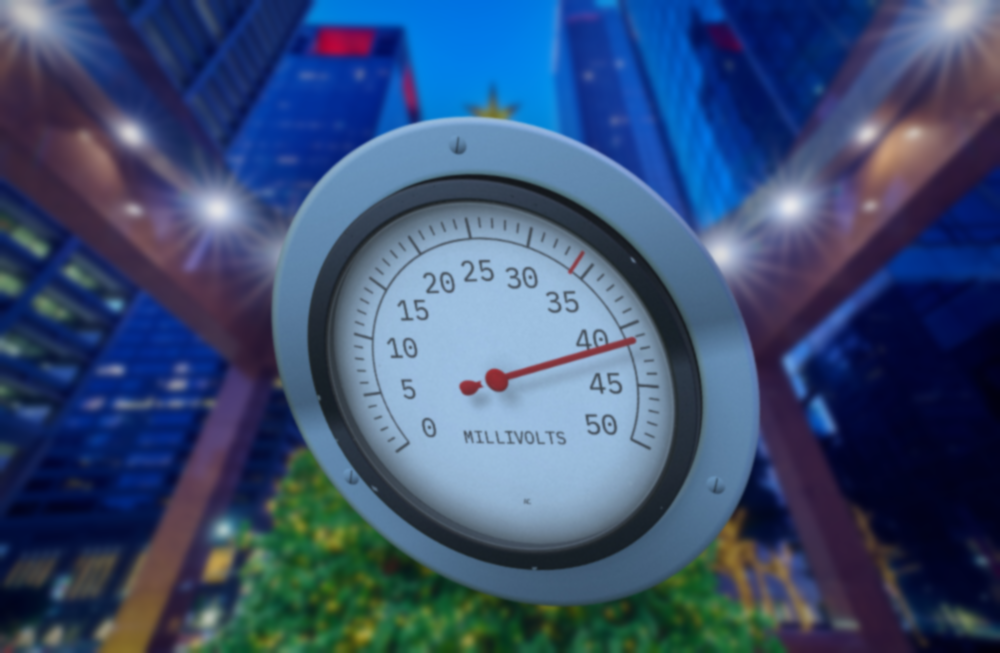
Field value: 41 mV
